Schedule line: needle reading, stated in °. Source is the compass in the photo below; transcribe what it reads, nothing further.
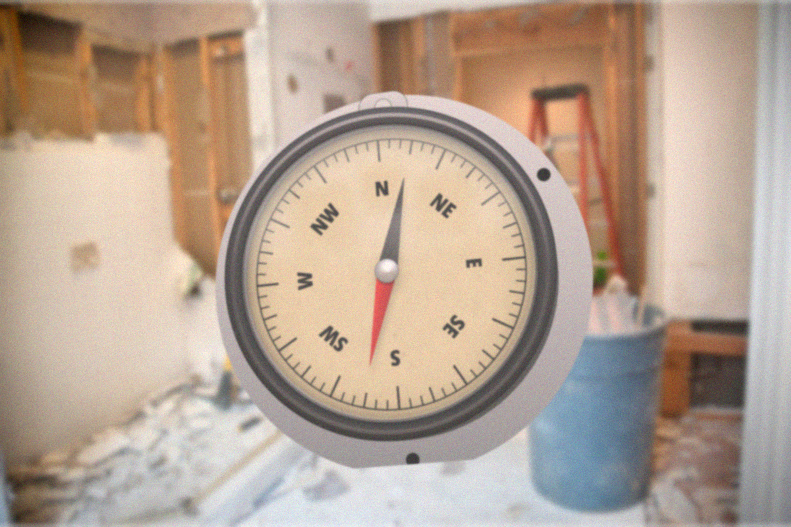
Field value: 195 °
